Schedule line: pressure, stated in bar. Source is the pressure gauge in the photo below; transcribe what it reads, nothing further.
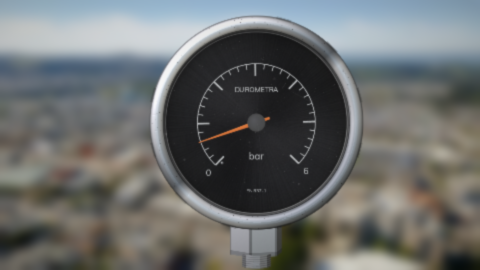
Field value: 0.6 bar
